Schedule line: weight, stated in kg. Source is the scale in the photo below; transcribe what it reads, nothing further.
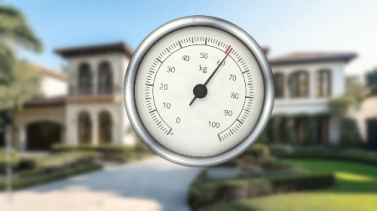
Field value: 60 kg
